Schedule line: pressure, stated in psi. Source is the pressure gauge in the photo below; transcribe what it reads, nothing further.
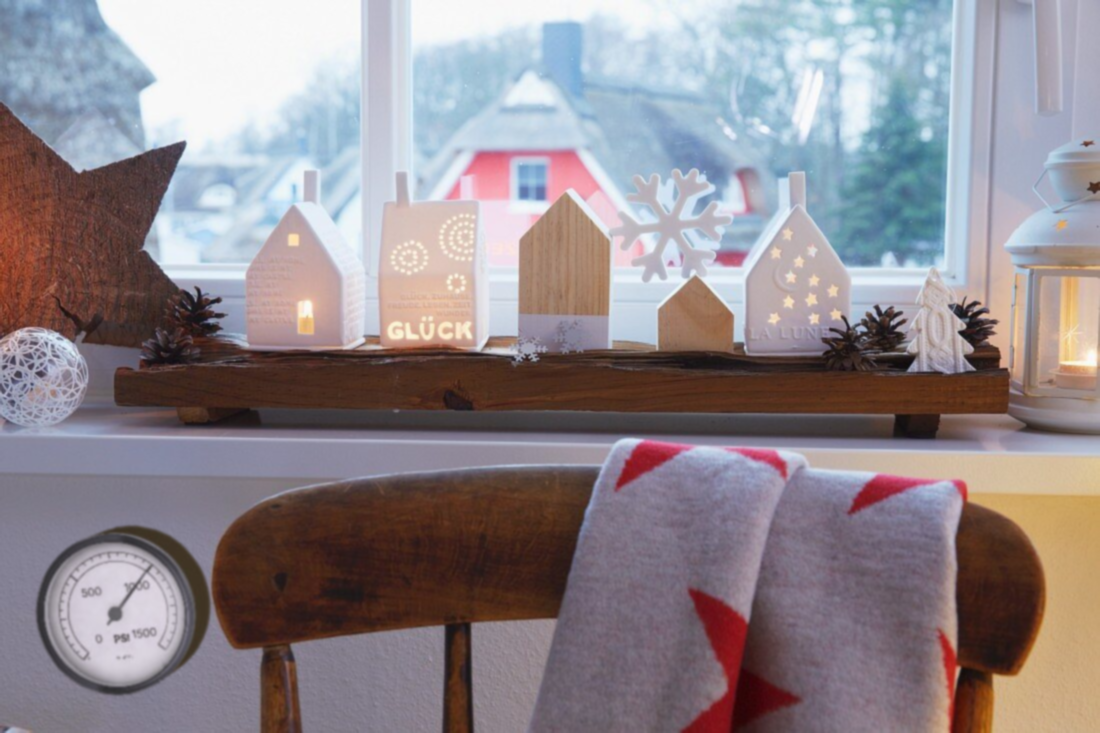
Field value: 1000 psi
